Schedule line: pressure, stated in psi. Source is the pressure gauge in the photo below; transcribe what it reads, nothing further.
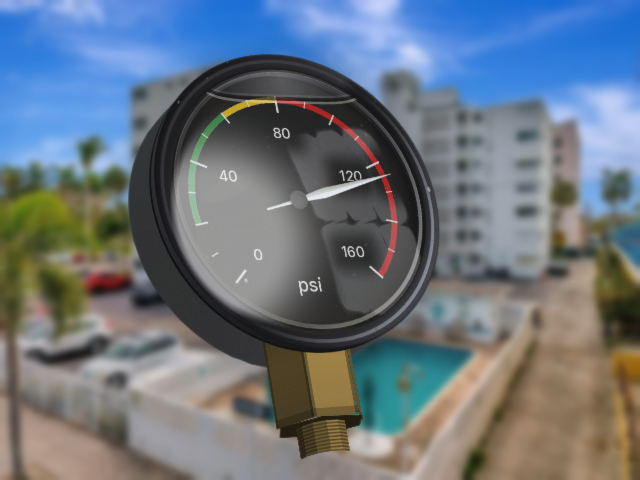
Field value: 125 psi
